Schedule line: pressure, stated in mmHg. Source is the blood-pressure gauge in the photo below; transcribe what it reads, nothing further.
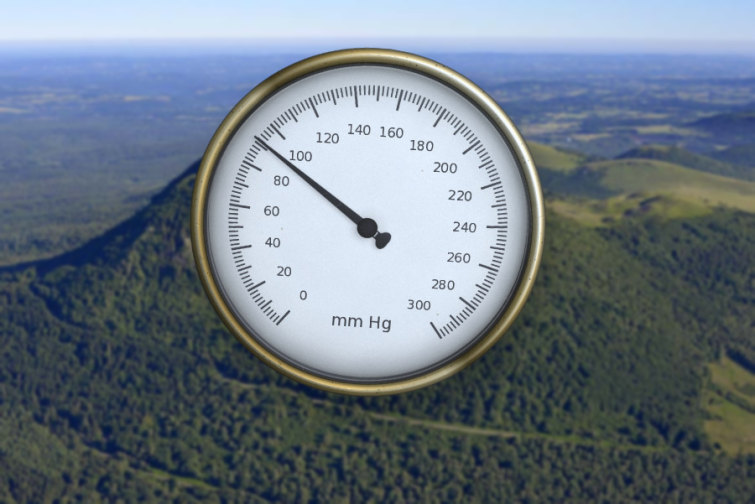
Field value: 92 mmHg
